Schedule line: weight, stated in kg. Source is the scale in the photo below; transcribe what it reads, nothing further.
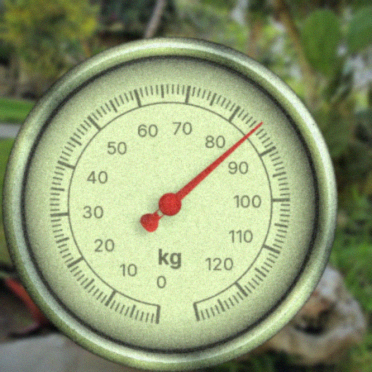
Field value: 85 kg
